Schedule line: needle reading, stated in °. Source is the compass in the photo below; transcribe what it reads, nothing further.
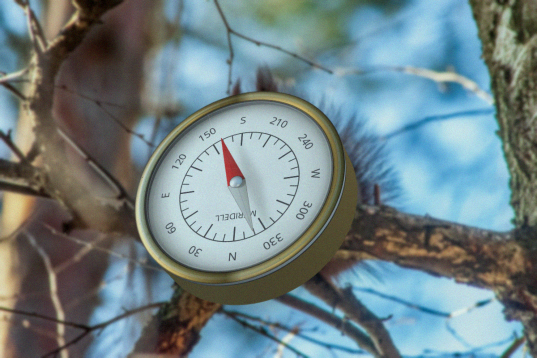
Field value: 160 °
